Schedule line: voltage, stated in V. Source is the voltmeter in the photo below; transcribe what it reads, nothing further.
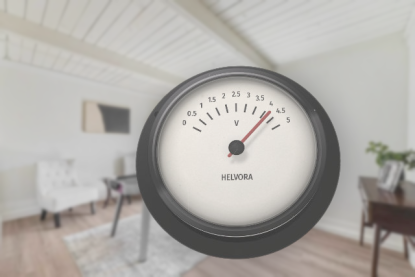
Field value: 4.25 V
